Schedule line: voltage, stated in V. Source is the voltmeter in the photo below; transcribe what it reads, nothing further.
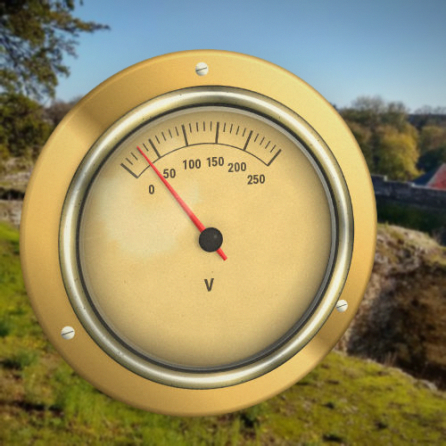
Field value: 30 V
